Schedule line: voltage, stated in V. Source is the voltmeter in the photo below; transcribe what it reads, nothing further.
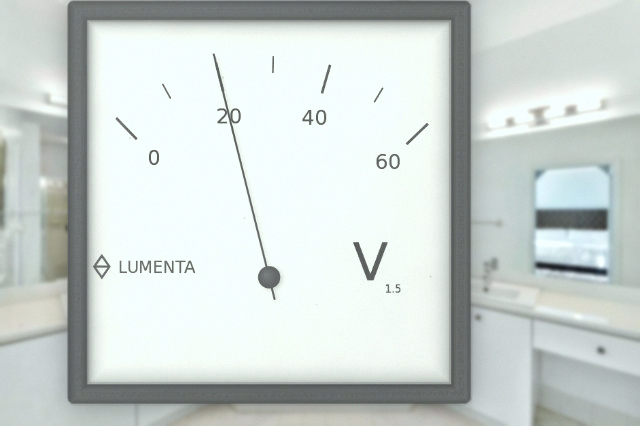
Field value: 20 V
